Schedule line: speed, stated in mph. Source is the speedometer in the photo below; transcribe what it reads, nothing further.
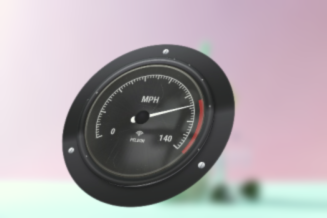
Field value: 110 mph
